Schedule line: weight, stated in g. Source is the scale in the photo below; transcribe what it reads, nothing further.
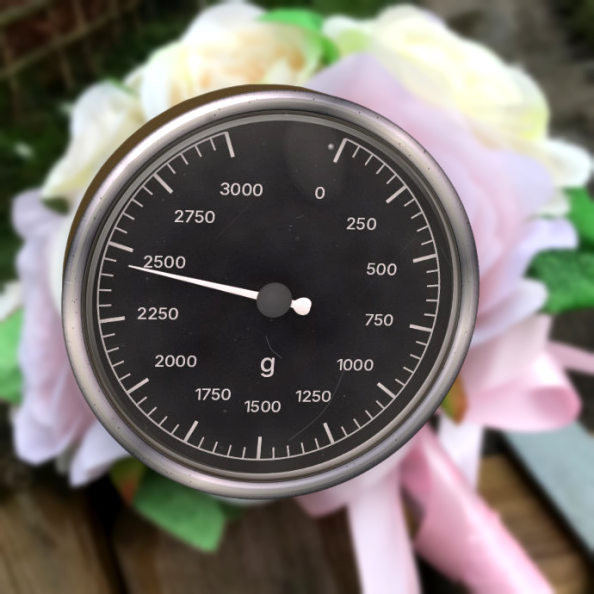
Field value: 2450 g
